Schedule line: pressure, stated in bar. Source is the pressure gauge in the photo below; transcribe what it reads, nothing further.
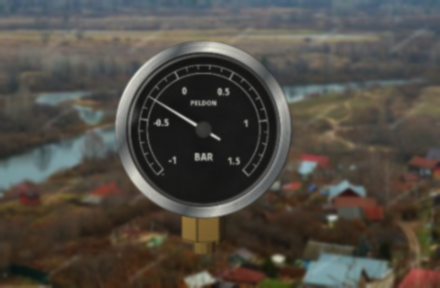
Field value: -0.3 bar
